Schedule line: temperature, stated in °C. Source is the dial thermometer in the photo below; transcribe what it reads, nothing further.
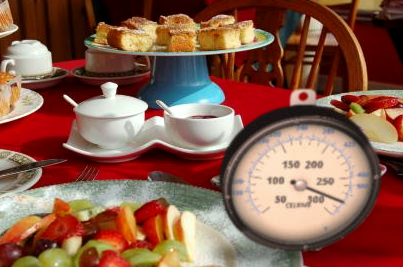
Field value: 280 °C
